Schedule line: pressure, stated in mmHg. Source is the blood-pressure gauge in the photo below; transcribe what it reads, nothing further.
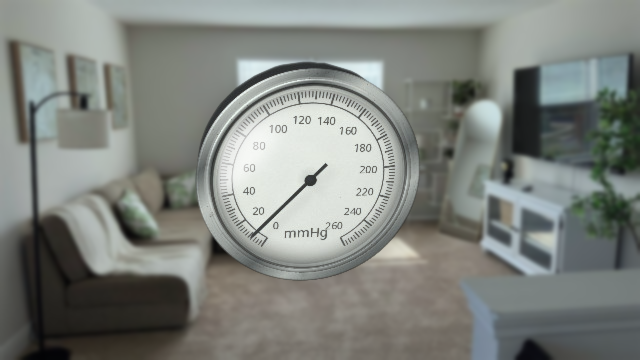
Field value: 10 mmHg
